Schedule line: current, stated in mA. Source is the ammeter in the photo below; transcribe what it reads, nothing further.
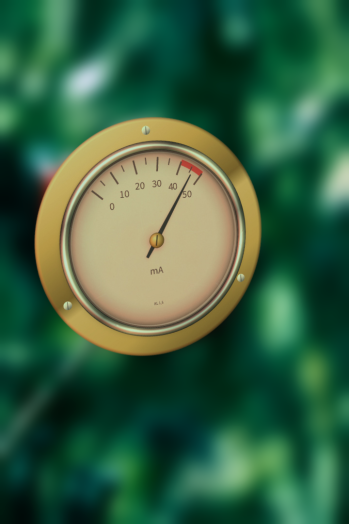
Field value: 45 mA
